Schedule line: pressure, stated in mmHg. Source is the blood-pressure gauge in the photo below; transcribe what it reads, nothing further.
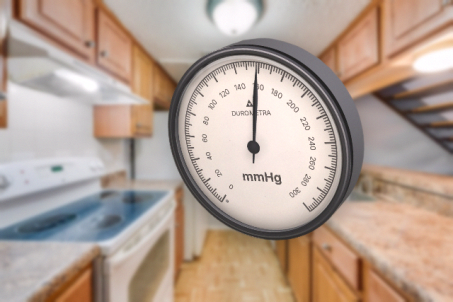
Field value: 160 mmHg
